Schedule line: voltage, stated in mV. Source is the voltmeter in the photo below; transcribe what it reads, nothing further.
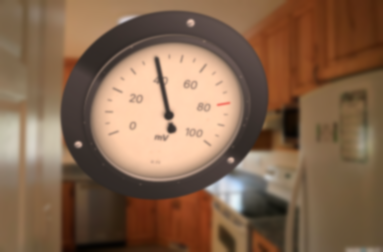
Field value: 40 mV
